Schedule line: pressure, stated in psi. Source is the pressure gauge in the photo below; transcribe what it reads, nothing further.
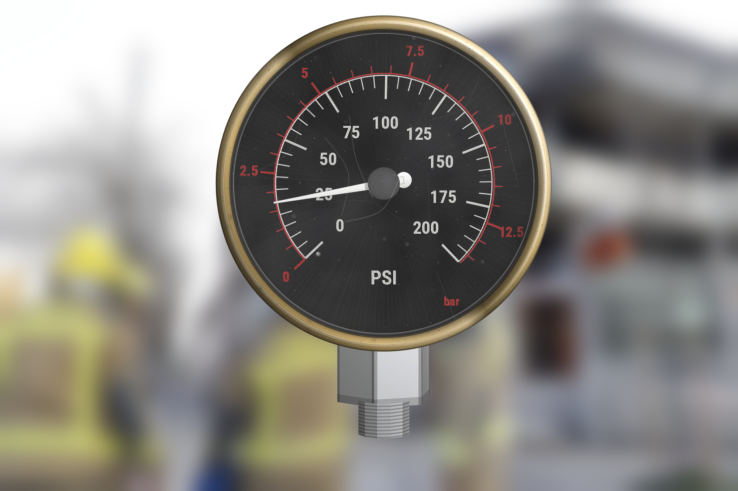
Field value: 25 psi
